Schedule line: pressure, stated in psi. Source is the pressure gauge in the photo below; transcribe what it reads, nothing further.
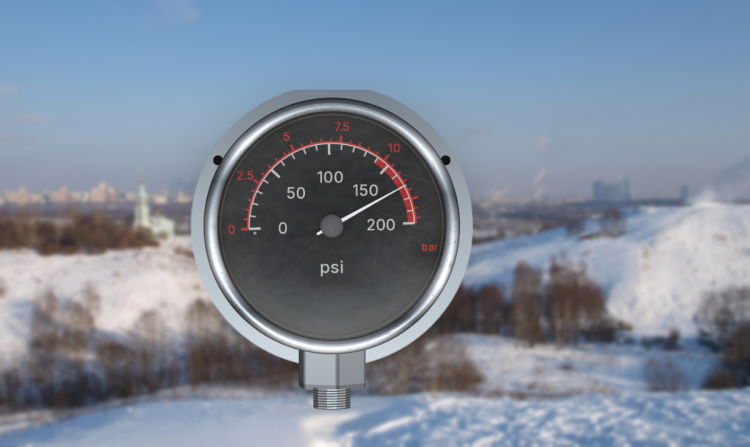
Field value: 170 psi
